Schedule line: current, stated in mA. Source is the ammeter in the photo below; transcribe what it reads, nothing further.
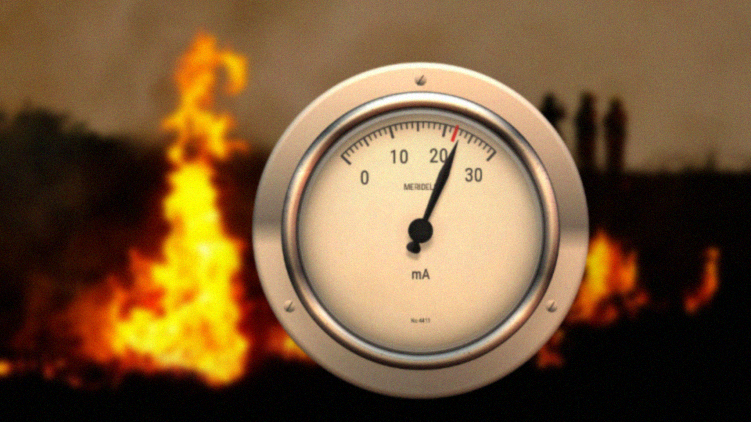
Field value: 23 mA
